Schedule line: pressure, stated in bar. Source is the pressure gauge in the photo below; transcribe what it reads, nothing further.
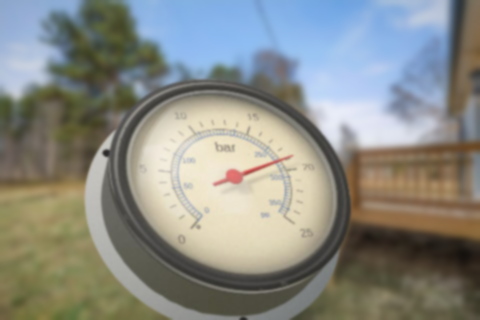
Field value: 19 bar
